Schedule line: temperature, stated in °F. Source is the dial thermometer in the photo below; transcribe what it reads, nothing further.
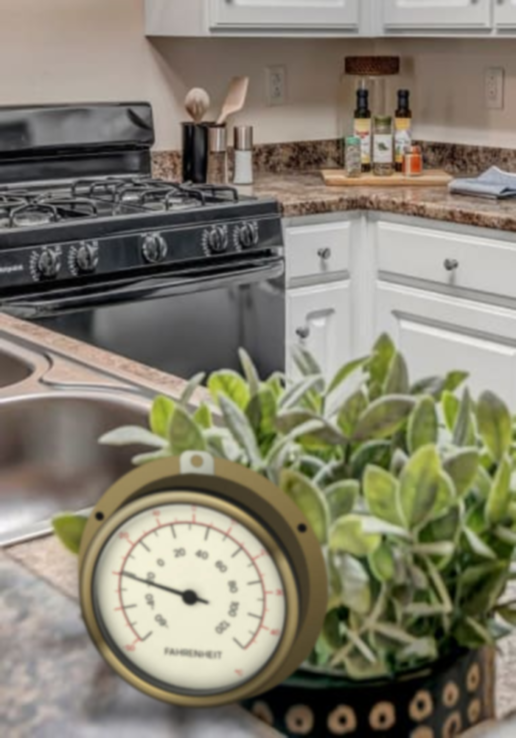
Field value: -20 °F
